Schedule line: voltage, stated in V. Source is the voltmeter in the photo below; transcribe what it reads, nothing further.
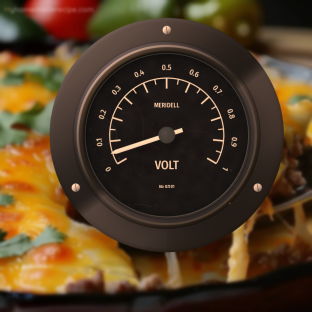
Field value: 0.05 V
